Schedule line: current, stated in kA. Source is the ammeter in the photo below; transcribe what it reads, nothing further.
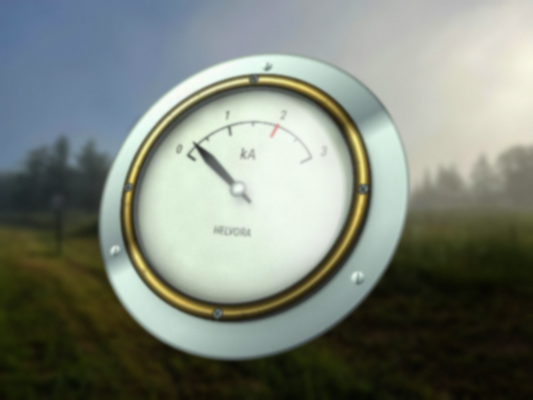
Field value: 0.25 kA
